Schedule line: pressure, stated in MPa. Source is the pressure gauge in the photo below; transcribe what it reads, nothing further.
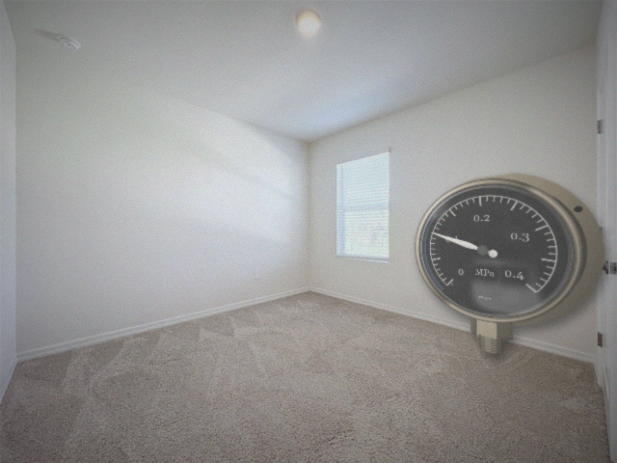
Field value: 0.1 MPa
